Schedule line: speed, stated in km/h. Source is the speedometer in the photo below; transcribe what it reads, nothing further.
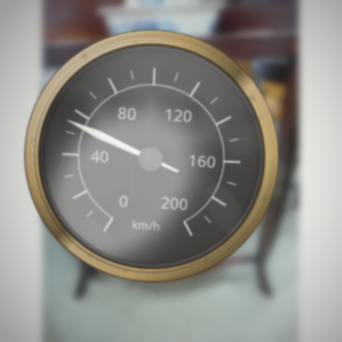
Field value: 55 km/h
